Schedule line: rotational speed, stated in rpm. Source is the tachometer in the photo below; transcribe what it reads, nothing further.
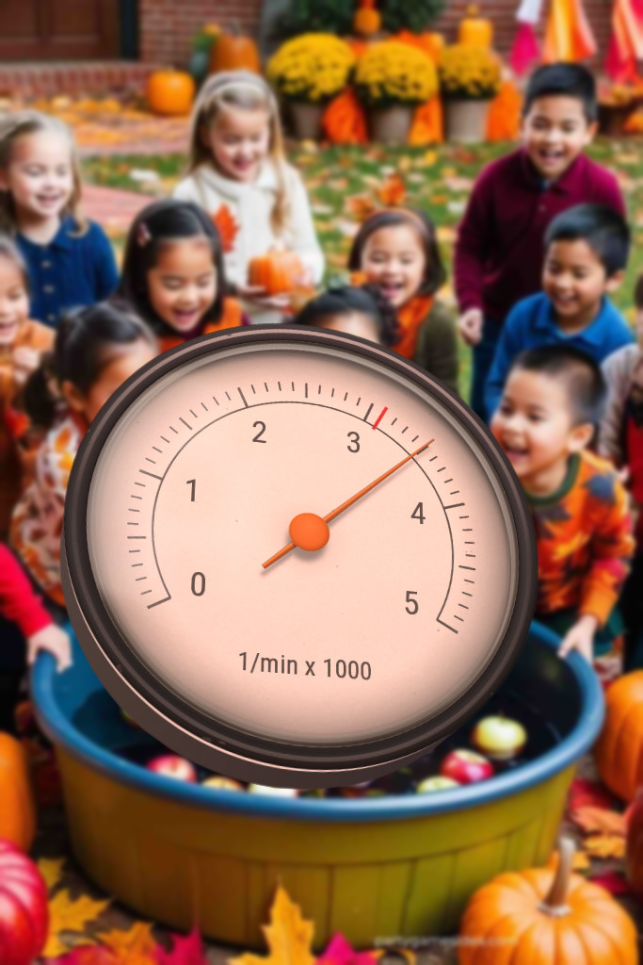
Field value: 3500 rpm
